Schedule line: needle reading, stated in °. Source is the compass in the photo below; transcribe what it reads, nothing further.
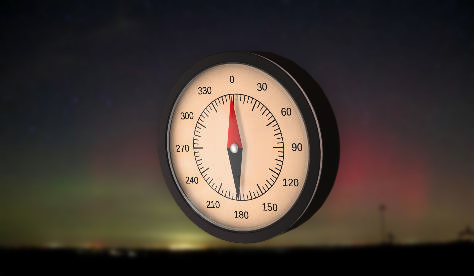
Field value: 0 °
